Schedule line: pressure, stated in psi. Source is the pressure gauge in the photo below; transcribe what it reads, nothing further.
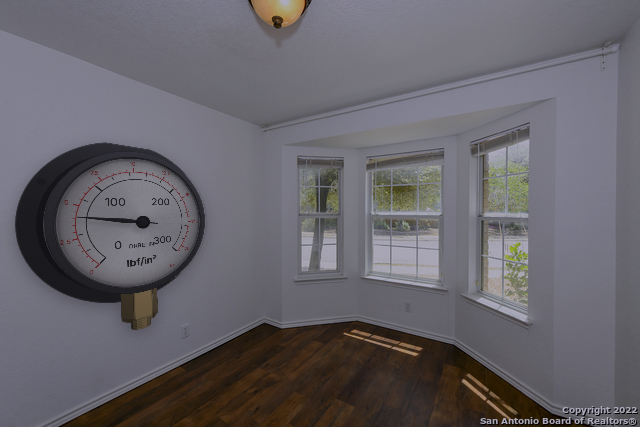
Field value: 60 psi
